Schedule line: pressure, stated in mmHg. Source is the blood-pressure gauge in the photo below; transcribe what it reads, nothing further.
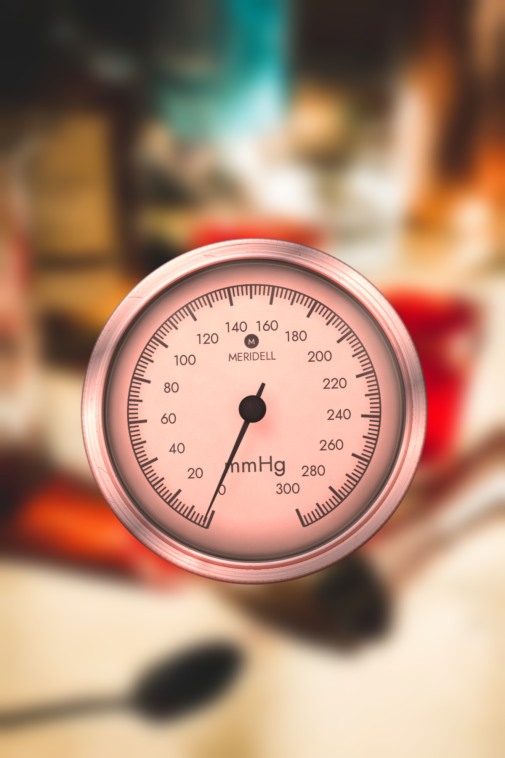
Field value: 2 mmHg
